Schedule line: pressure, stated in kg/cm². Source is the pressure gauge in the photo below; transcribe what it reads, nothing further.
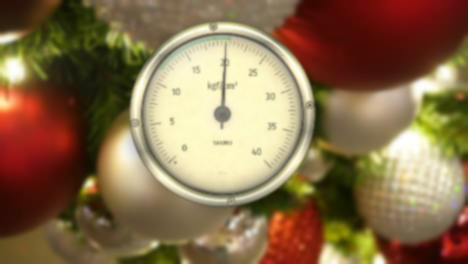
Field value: 20 kg/cm²
